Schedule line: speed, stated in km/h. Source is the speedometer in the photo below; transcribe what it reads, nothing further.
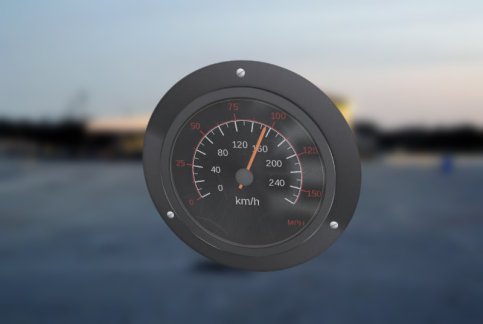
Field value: 155 km/h
